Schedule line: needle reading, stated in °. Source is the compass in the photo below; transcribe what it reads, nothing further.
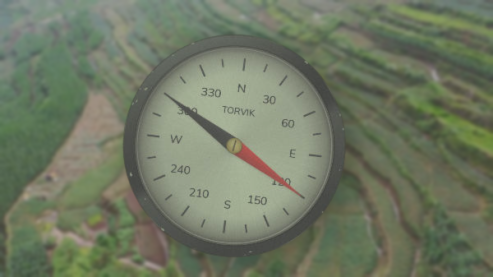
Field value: 120 °
